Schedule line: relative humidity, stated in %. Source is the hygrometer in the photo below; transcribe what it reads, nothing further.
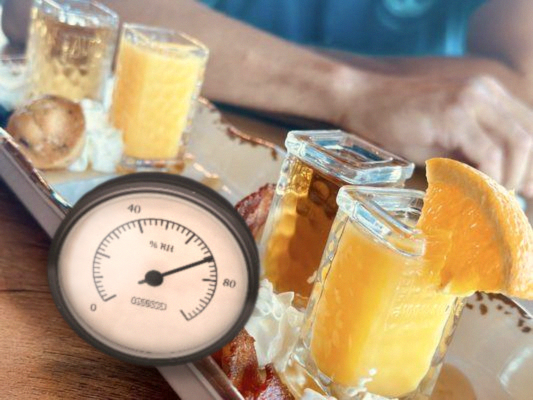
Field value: 70 %
